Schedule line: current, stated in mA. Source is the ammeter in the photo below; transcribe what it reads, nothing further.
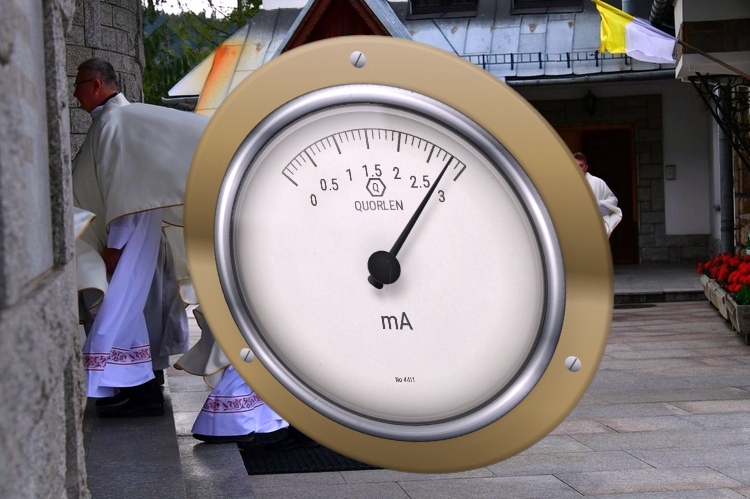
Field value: 2.8 mA
